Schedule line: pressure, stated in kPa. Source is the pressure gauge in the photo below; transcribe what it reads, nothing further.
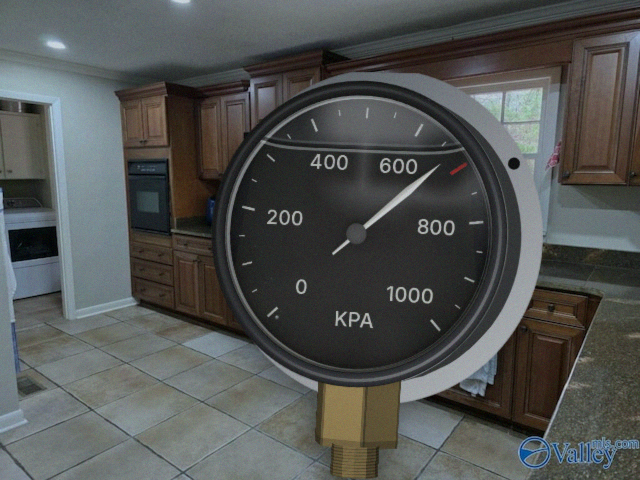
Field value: 675 kPa
